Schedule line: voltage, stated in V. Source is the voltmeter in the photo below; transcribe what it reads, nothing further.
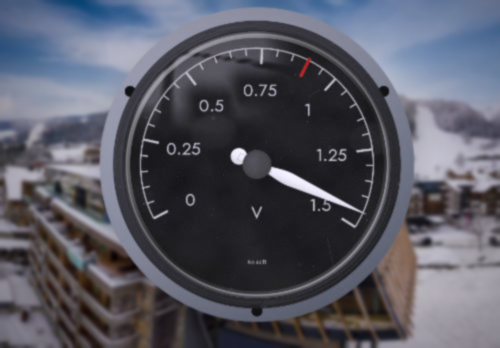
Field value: 1.45 V
